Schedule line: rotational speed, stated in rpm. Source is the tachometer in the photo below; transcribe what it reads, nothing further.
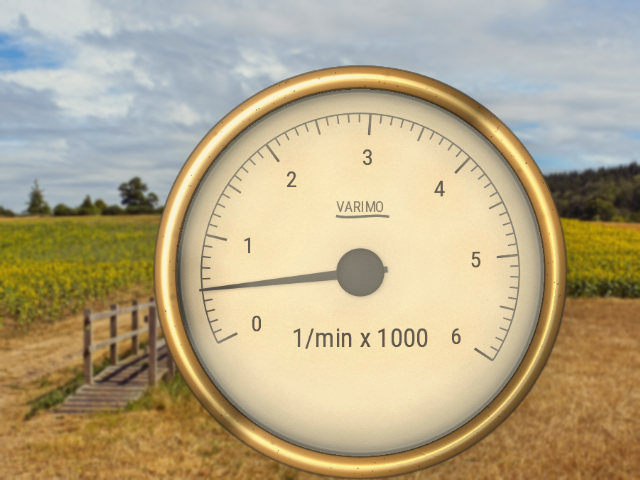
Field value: 500 rpm
